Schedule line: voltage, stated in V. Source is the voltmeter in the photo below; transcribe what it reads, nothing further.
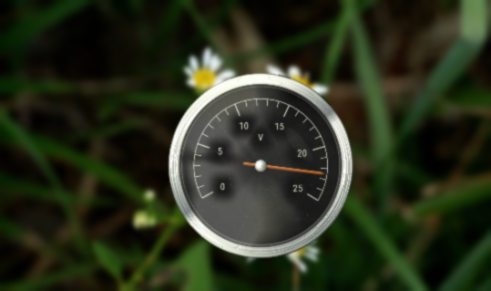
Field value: 22.5 V
